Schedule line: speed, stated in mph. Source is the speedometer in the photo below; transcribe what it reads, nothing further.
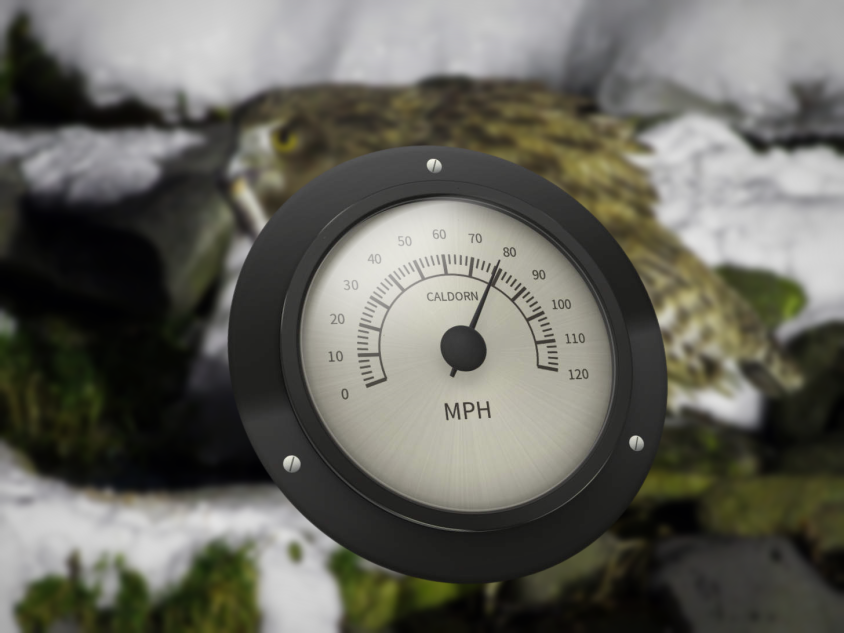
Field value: 78 mph
